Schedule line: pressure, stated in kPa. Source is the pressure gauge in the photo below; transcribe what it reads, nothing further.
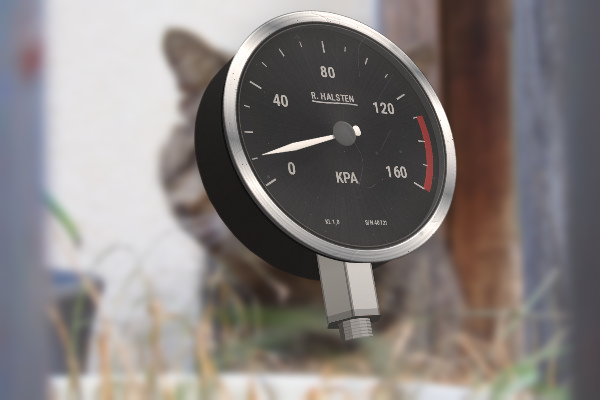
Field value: 10 kPa
